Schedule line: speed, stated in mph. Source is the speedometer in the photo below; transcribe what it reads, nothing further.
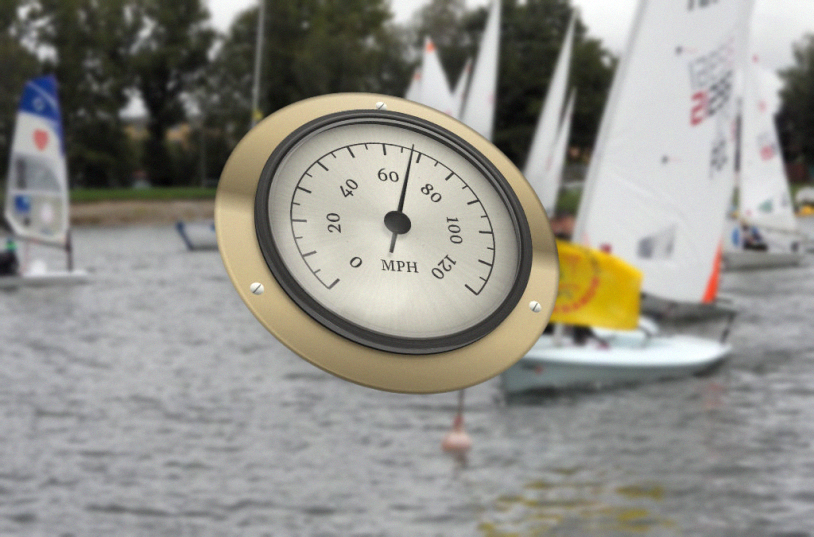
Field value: 67.5 mph
